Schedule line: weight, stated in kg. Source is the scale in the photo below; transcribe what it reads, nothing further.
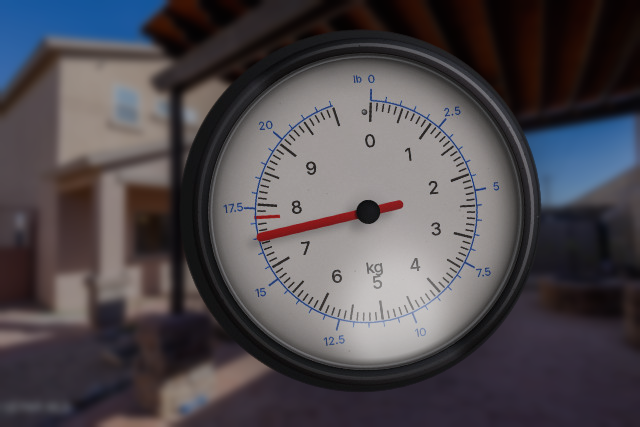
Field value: 7.5 kg
